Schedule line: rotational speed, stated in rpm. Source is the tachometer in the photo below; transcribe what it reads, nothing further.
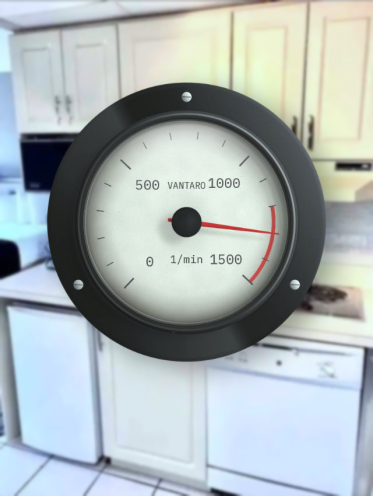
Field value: 1300 rpm
